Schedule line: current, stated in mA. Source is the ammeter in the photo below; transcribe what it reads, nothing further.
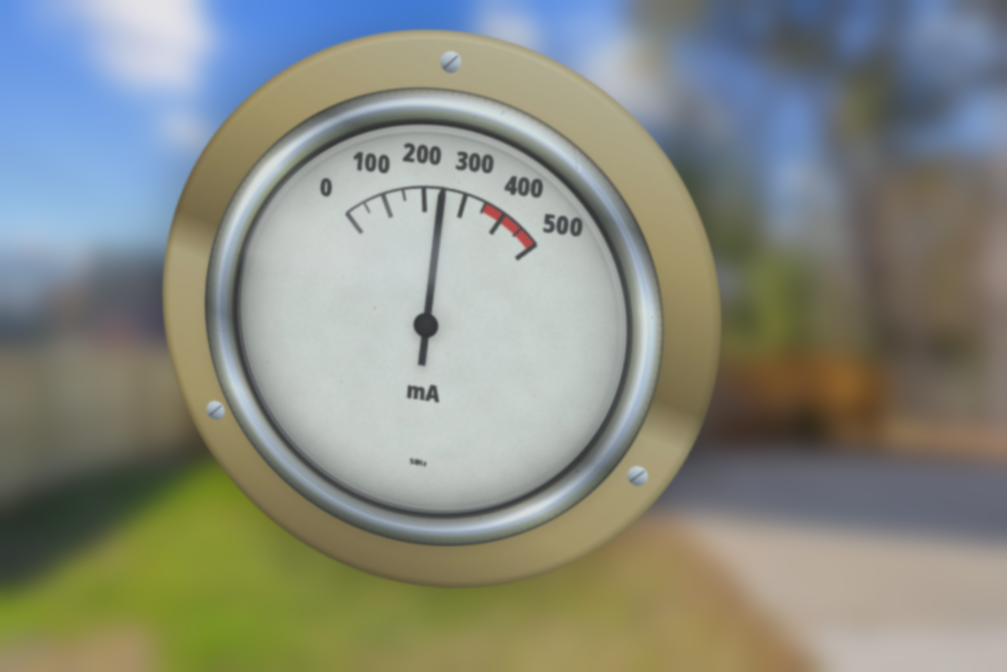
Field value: 250 mA
